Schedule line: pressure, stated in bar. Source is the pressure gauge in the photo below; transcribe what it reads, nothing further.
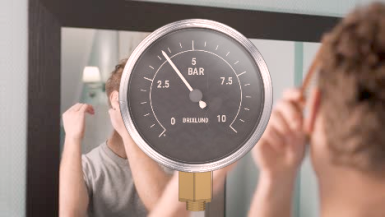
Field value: 3.75 bar
